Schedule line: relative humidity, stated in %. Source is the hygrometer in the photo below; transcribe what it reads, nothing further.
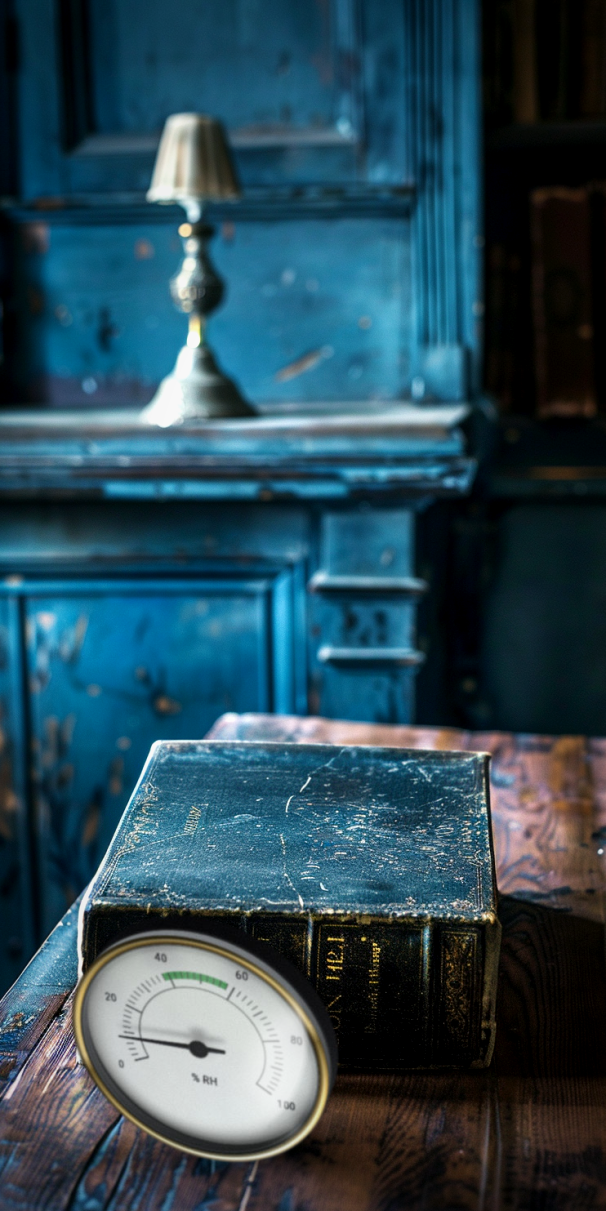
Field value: 10 %
